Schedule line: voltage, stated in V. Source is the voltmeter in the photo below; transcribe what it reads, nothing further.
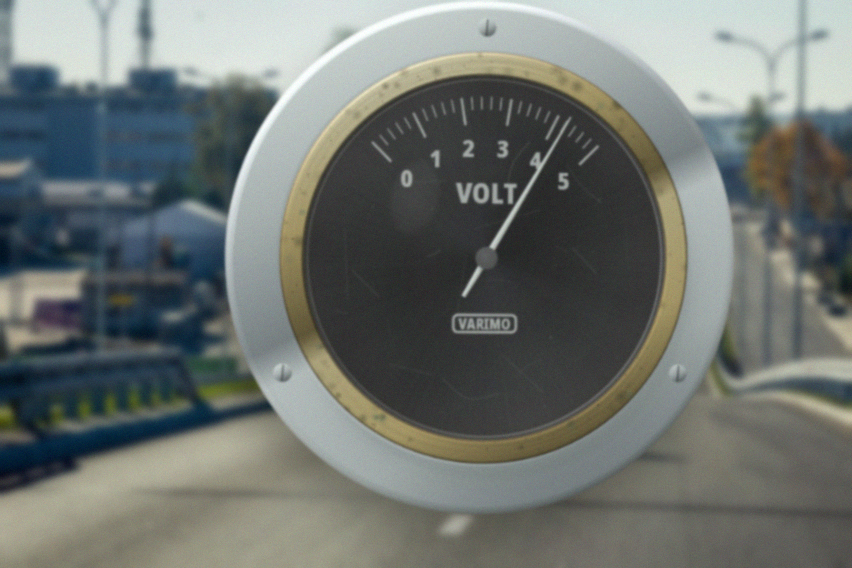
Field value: 4.2 V
